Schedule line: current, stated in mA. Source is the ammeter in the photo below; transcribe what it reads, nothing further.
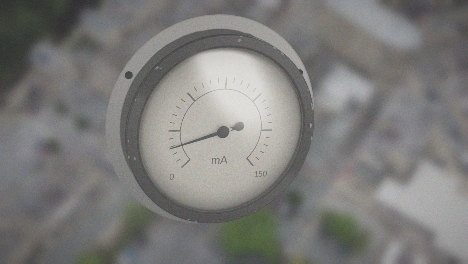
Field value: 15 mA
